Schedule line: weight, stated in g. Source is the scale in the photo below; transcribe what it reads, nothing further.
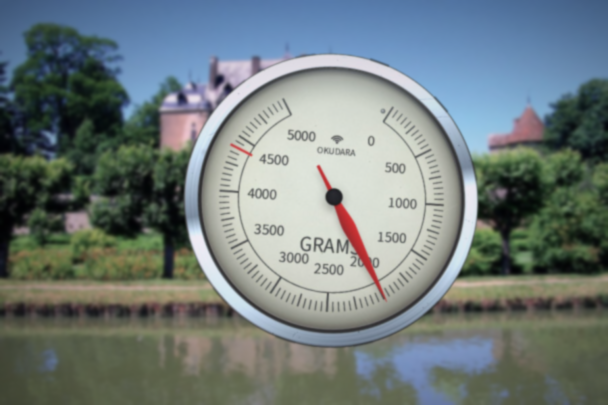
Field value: 2000 g
